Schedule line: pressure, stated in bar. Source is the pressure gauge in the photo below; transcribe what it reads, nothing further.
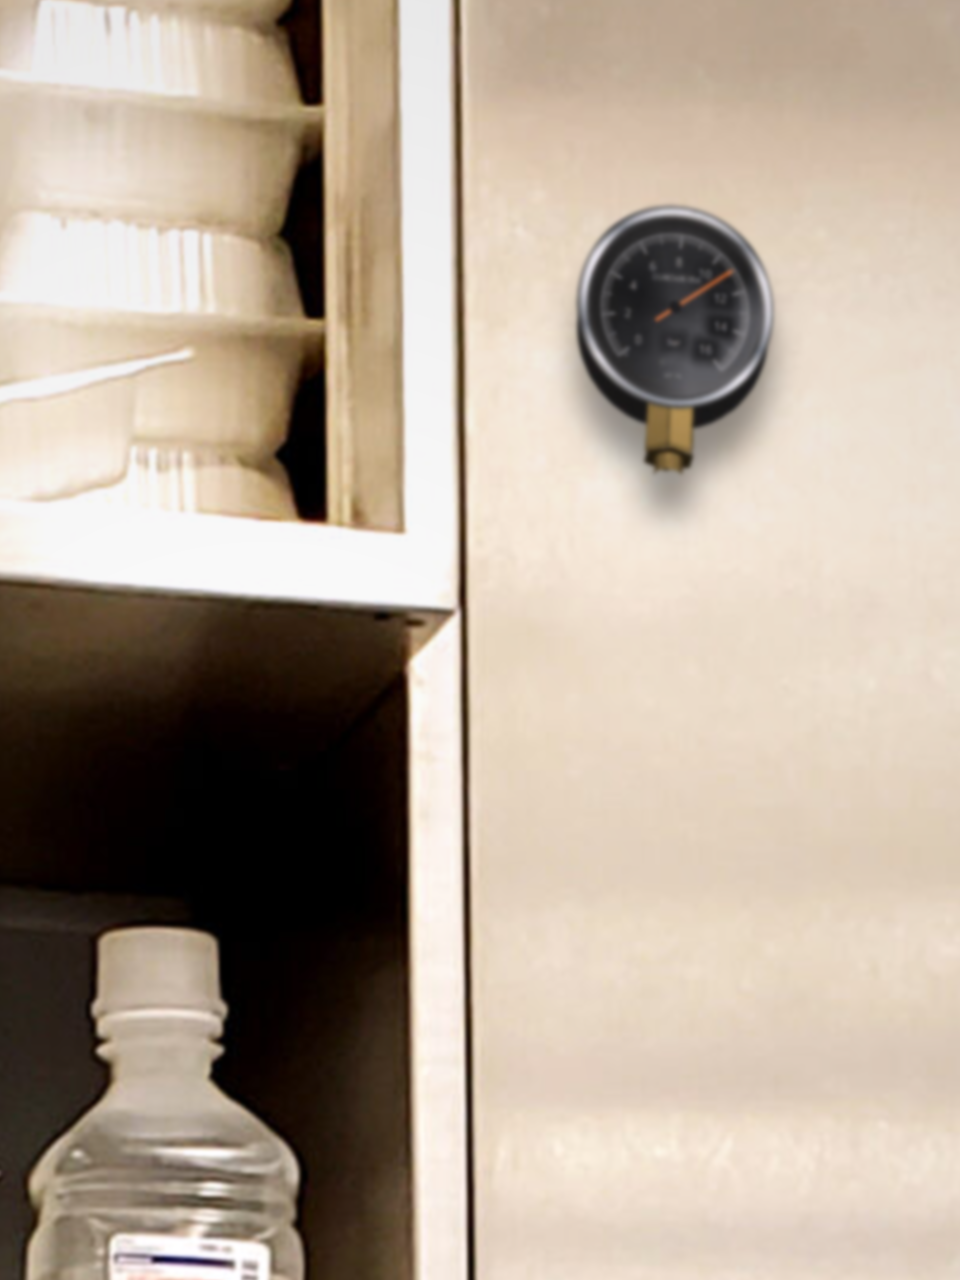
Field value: 11 bar
